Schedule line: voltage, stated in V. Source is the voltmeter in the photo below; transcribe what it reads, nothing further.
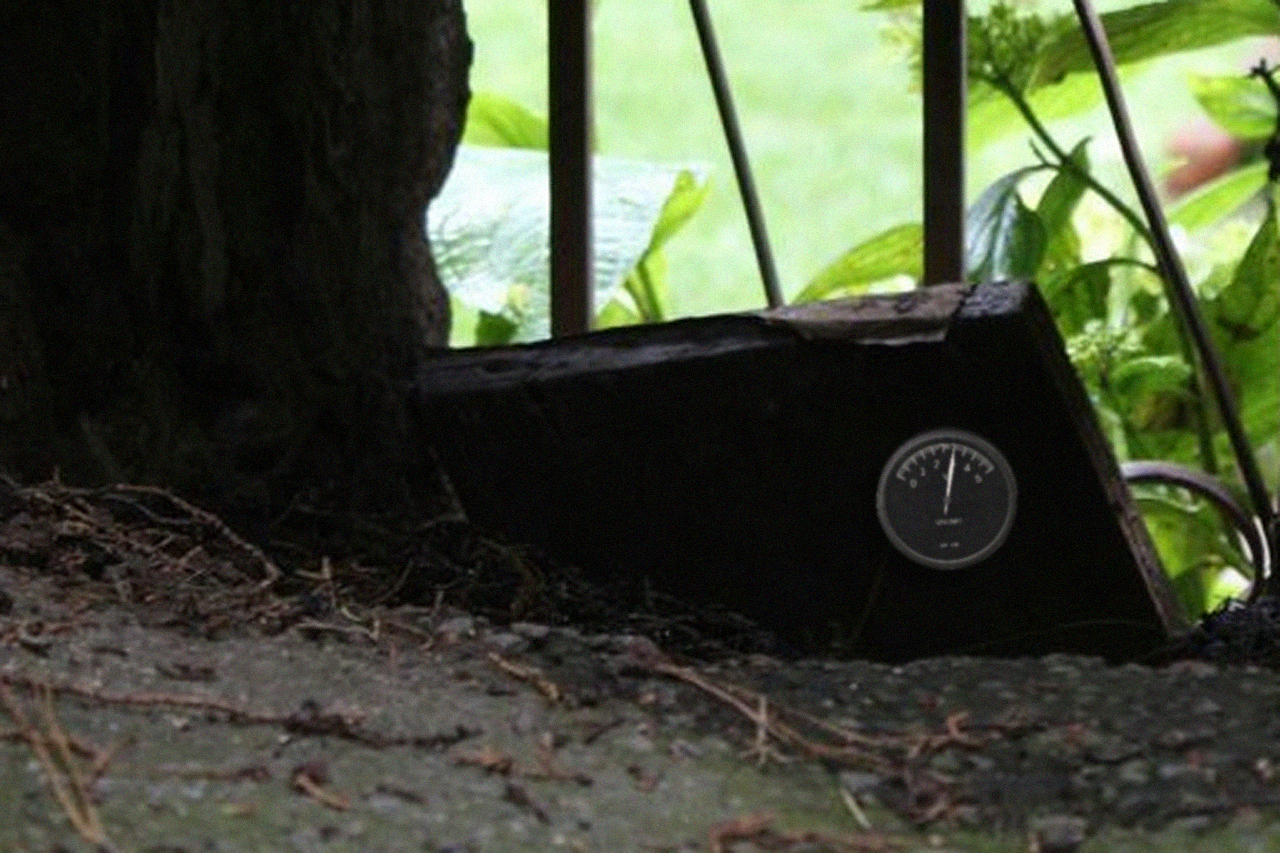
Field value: 3 V
